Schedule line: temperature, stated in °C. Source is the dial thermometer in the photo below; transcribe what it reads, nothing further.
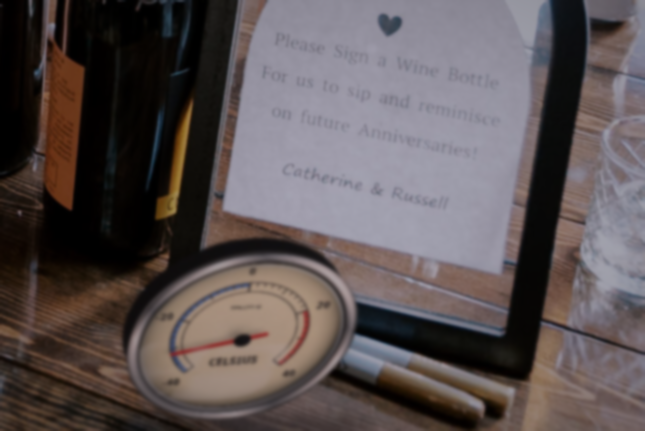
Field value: -30 °C
